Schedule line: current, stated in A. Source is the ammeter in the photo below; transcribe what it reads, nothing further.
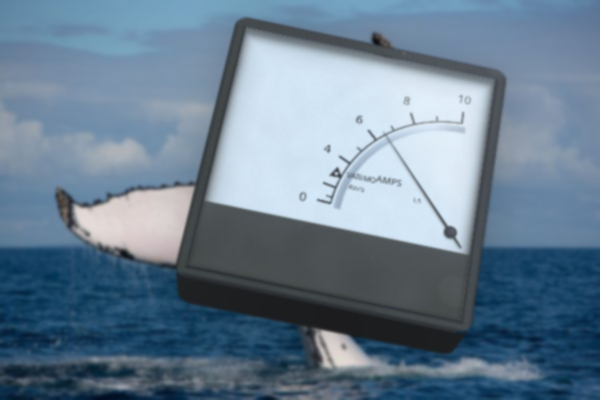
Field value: 6.5 A
